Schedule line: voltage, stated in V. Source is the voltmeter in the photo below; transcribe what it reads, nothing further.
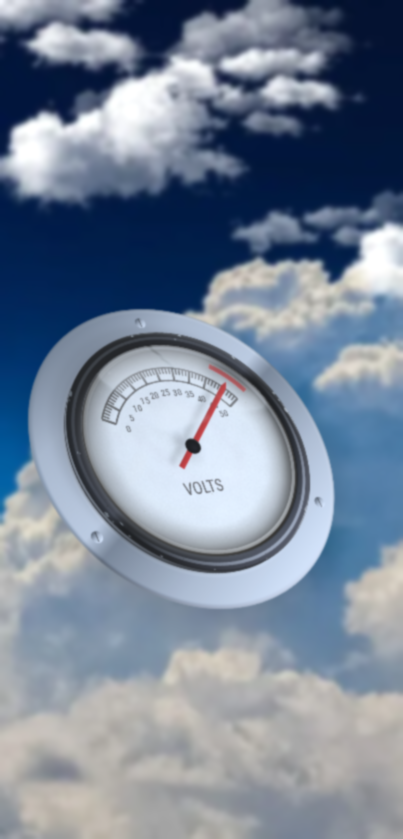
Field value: 45 V
